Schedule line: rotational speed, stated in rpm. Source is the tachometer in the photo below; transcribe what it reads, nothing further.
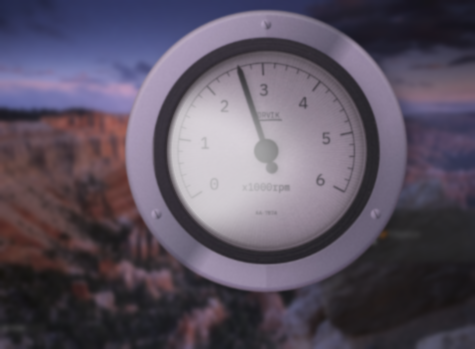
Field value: 2600 rpm
